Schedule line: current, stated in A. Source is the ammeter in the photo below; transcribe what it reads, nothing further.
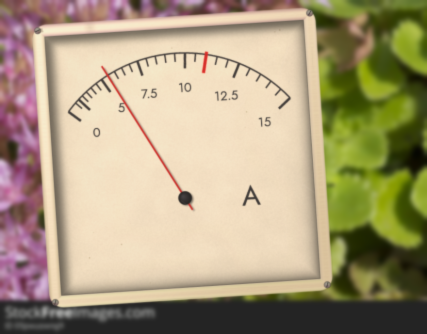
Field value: 5.5 A
